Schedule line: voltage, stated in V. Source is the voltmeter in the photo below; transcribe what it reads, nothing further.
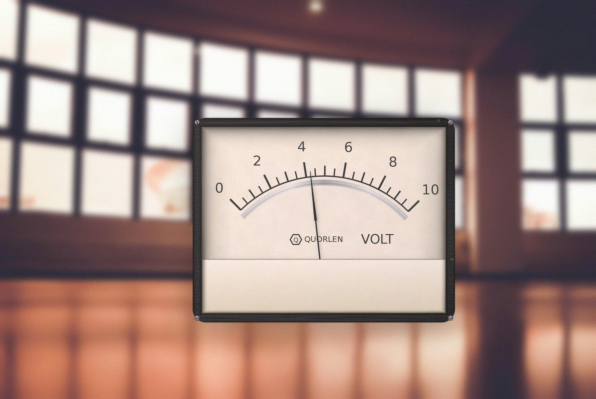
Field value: 4.25 V
